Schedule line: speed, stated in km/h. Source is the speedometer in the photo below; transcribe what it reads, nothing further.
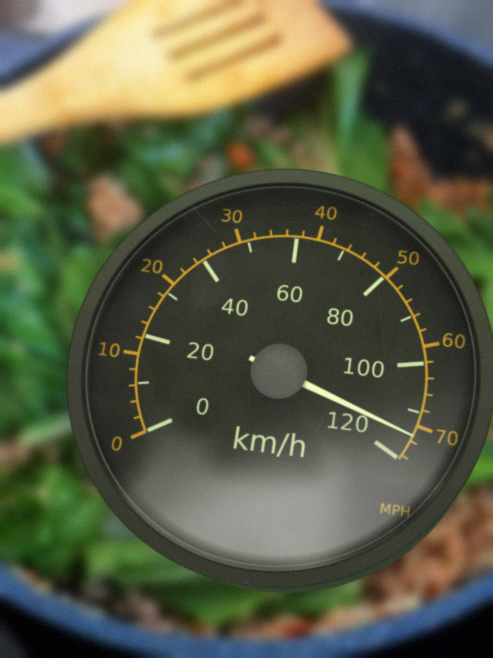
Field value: 115 km/h
